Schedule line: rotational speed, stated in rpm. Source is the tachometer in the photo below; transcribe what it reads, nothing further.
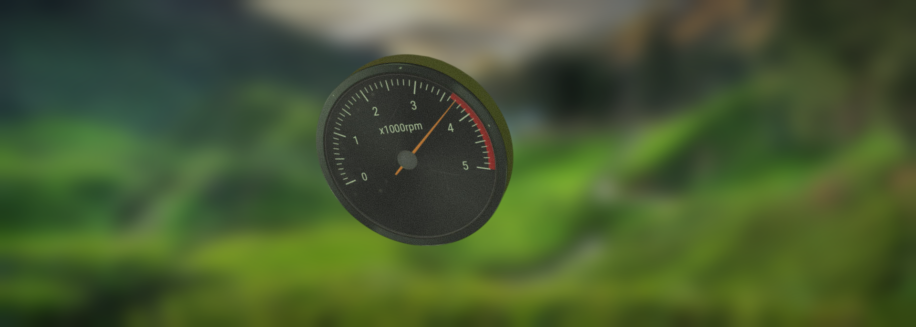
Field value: 3700 rpm
